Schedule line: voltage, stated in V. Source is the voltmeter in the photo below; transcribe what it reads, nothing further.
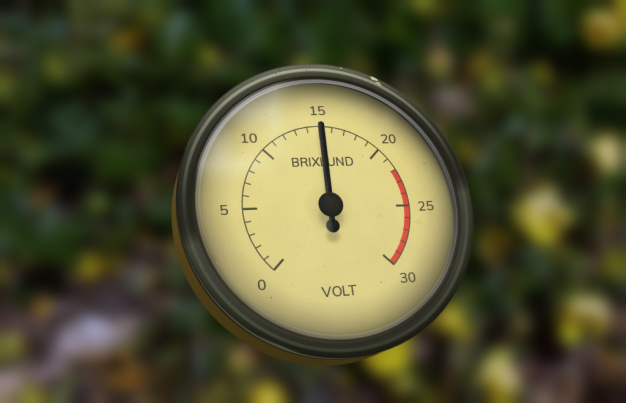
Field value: 15 V
